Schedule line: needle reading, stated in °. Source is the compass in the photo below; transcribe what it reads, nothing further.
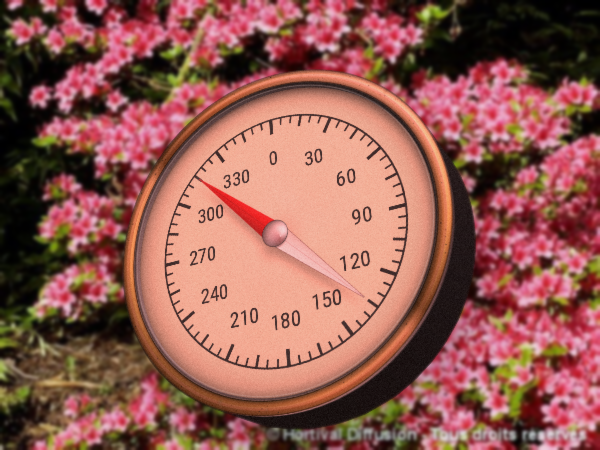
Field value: 315 °
